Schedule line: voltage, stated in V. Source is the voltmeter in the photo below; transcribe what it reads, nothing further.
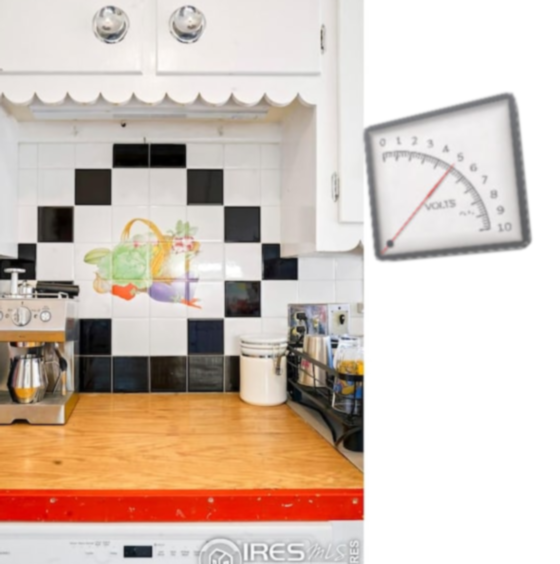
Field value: 5 V
